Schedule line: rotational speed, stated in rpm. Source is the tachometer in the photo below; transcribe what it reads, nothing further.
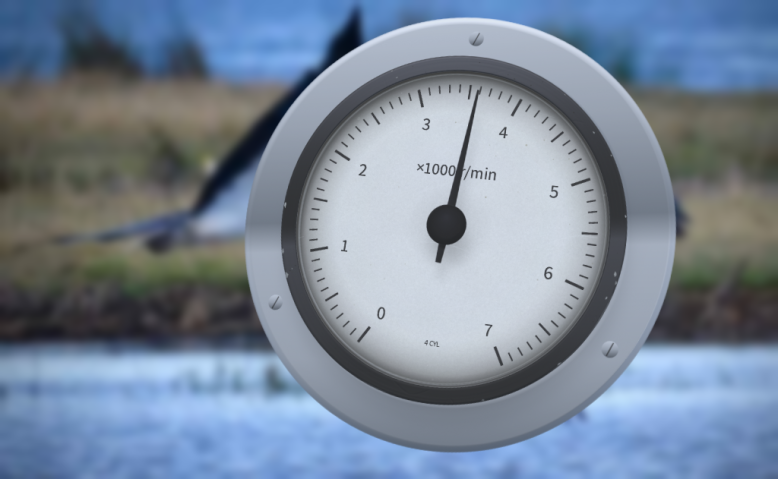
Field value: 3600 rpm
